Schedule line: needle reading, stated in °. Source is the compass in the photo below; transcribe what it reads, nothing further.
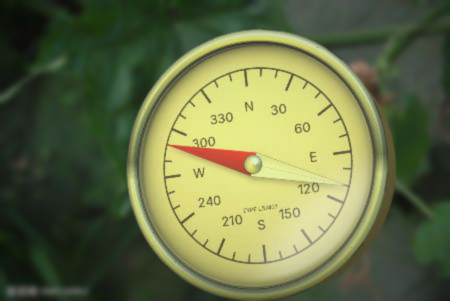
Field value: 290 °
